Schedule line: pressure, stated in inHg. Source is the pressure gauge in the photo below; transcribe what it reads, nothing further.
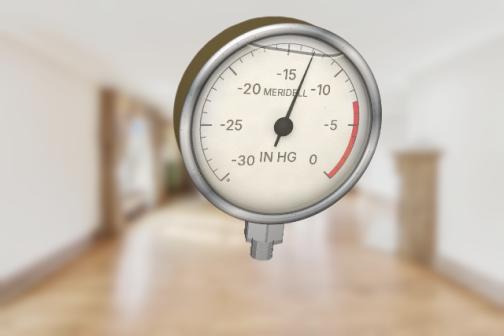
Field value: -13 inHg
